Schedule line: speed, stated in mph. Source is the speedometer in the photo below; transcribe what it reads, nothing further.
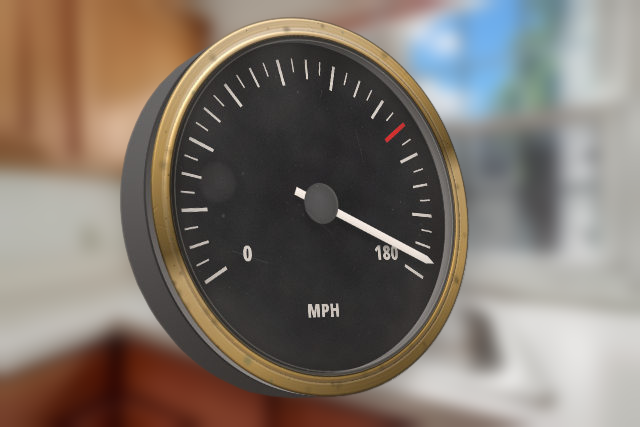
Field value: 175 mph
